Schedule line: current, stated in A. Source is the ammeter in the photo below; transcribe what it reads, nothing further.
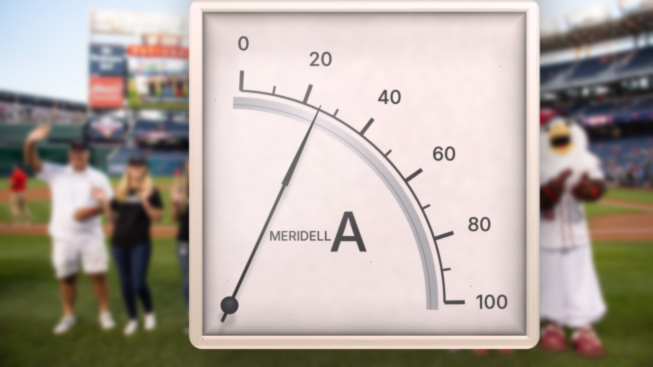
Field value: 25 A
